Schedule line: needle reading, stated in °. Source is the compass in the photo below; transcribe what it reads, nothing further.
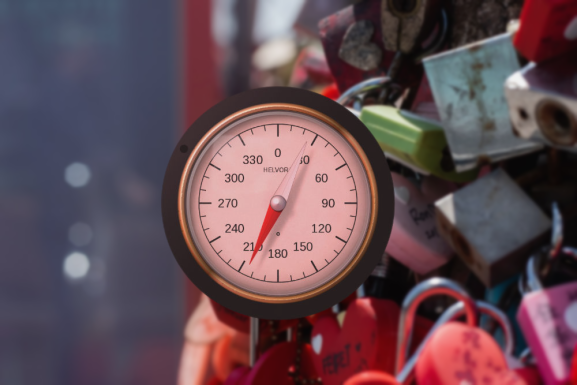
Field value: 205 °
